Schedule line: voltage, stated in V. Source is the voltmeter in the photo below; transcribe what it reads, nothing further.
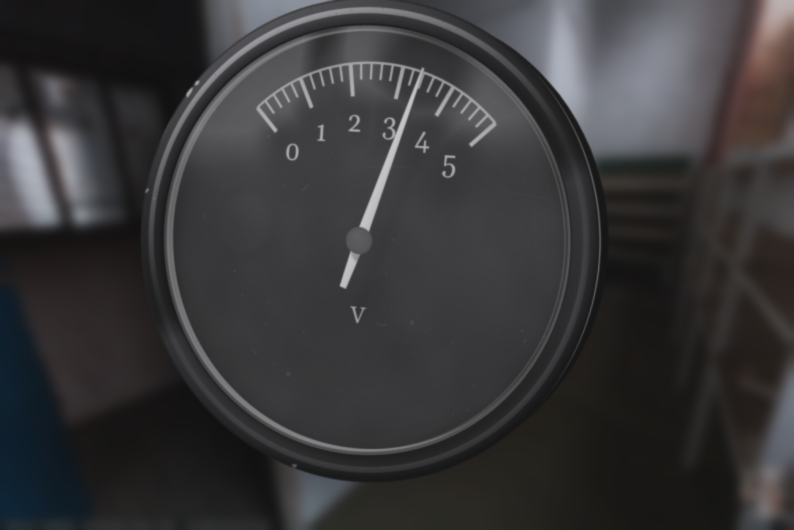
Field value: 3.4 V
